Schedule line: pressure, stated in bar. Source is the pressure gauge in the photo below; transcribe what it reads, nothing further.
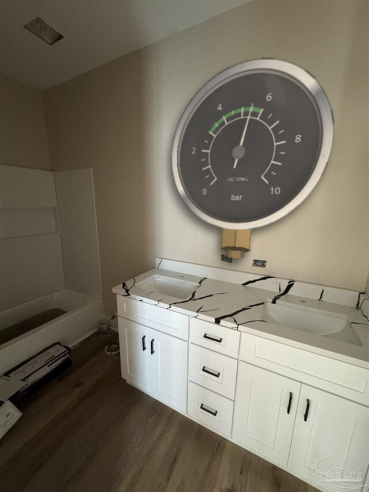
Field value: 5.5 bar
